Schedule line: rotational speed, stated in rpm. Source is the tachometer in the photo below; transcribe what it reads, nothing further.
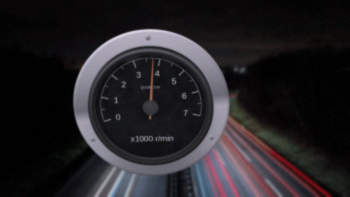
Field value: 3750 rpm
